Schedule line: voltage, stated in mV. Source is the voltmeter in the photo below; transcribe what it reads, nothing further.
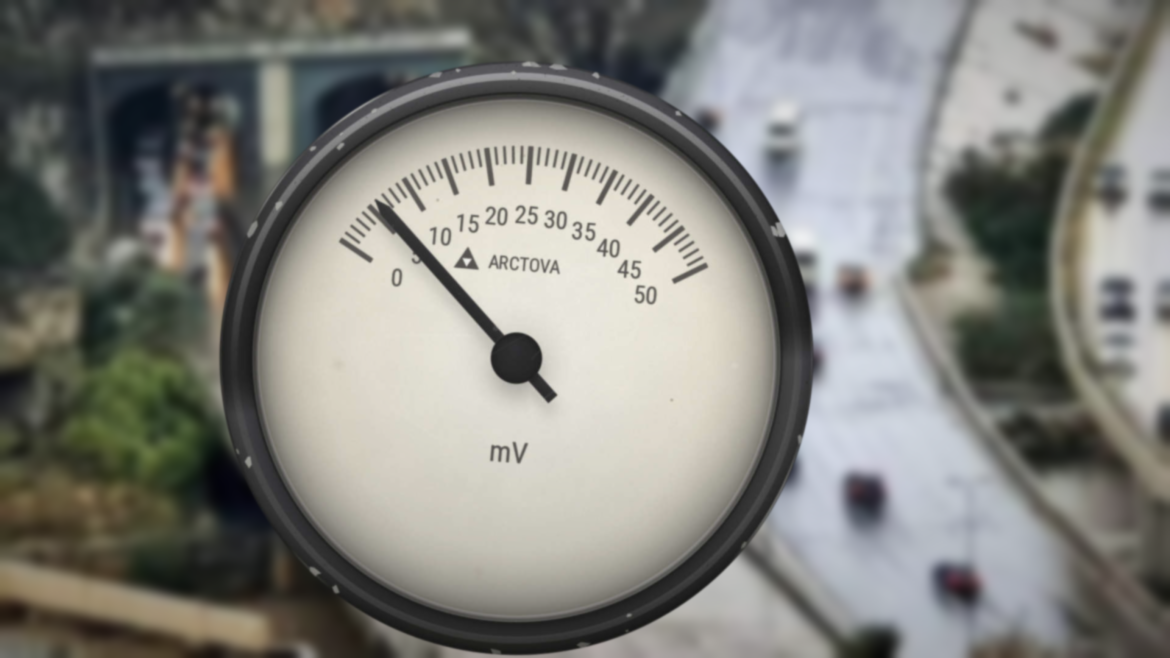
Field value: 6 mV
